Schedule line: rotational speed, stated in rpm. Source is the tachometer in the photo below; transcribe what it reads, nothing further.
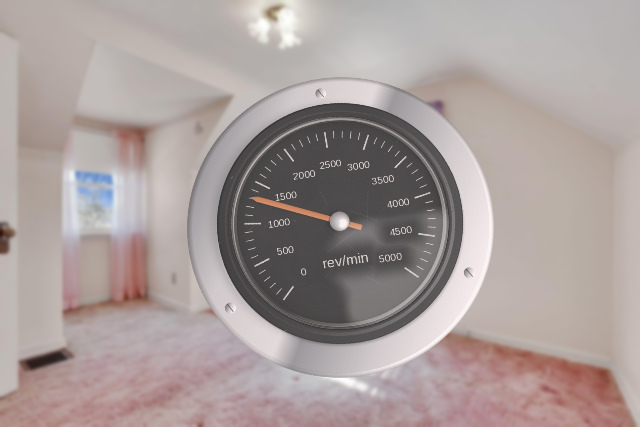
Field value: 1300 rpm
